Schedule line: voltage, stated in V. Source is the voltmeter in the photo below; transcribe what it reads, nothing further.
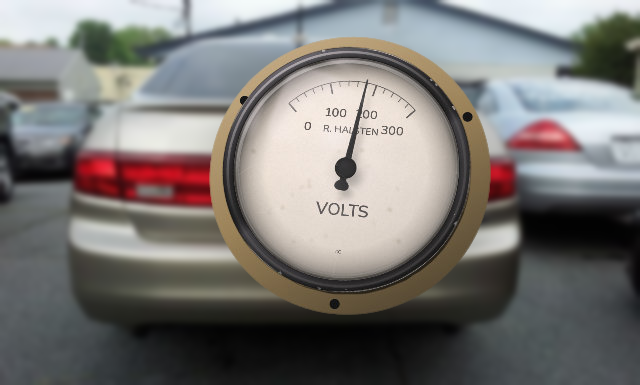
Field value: 180 V
